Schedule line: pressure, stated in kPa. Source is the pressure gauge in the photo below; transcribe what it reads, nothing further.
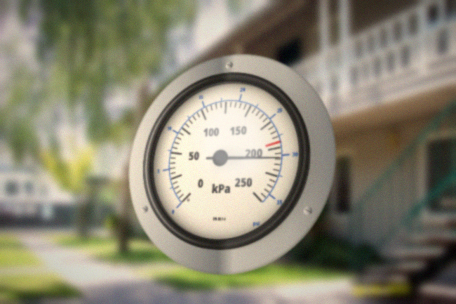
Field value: 210 kPa
